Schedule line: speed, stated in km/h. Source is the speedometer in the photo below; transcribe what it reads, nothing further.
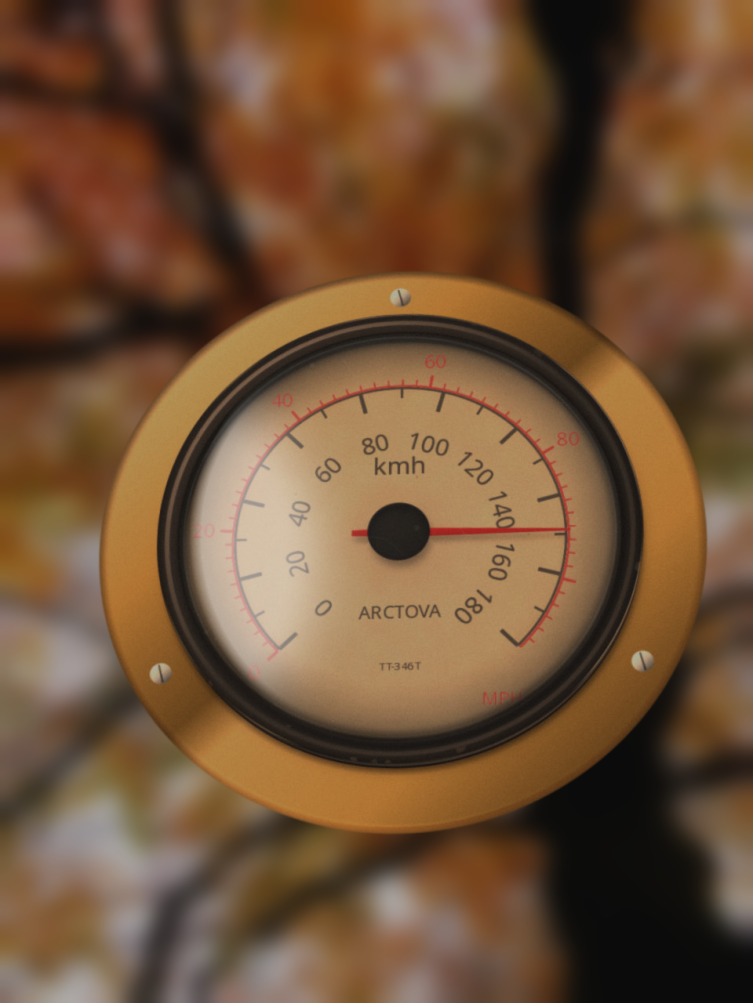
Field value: 150 km/h
